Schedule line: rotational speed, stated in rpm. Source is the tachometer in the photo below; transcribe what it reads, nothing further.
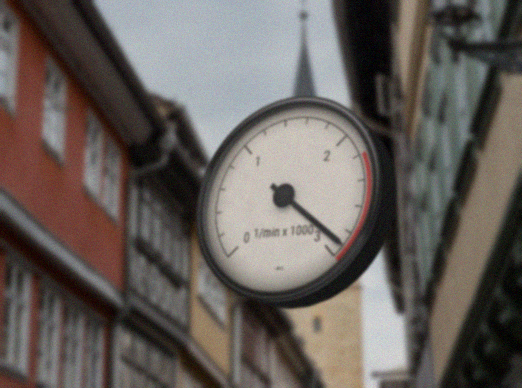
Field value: 2900 rpm
